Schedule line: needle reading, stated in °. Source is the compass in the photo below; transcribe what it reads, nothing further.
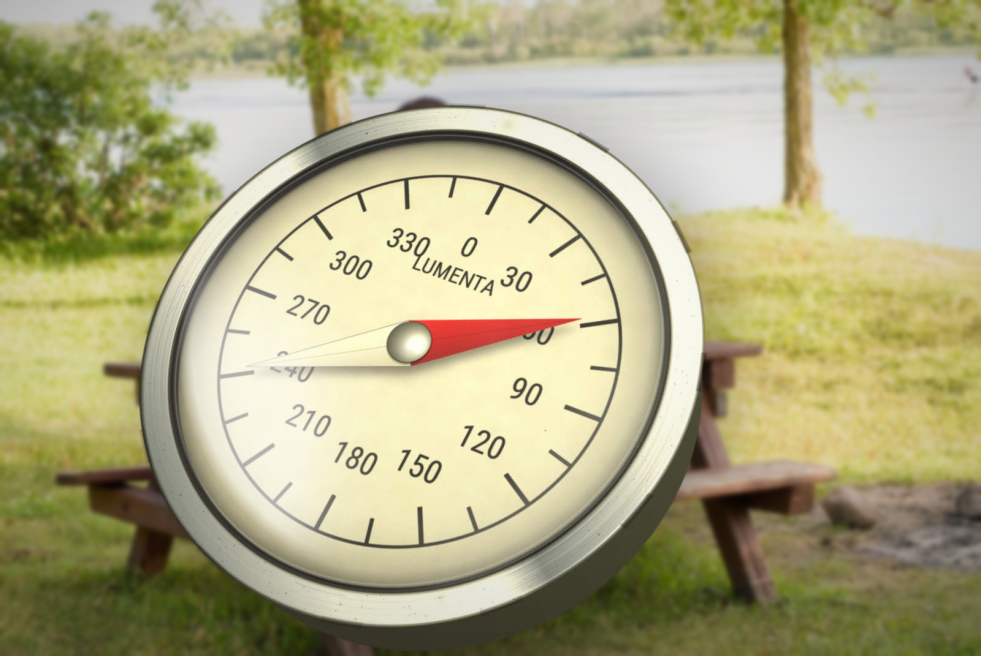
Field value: 60 °
